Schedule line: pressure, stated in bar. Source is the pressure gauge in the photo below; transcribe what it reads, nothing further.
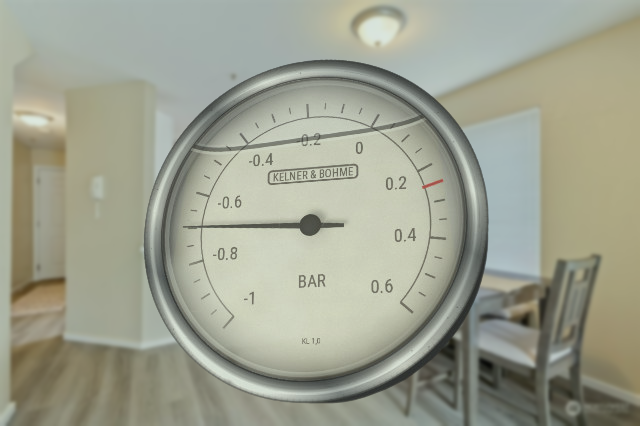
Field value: -0.7 bar
